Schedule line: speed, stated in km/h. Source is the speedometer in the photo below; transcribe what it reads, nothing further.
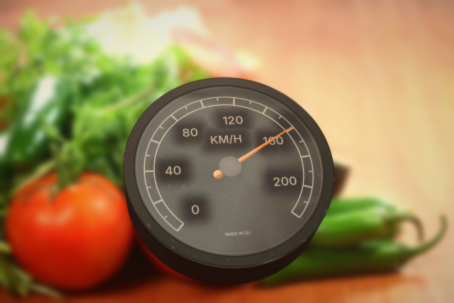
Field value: 160 km/h
